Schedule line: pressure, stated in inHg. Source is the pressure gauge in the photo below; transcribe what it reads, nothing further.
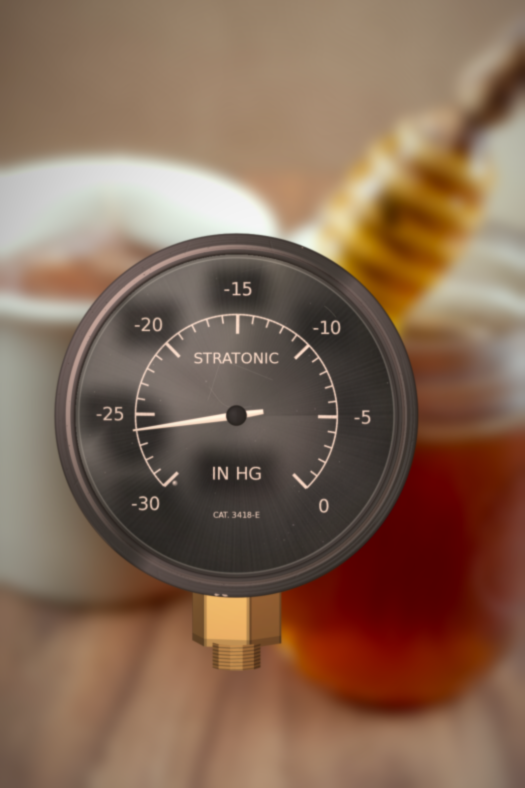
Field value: -26 inHg
